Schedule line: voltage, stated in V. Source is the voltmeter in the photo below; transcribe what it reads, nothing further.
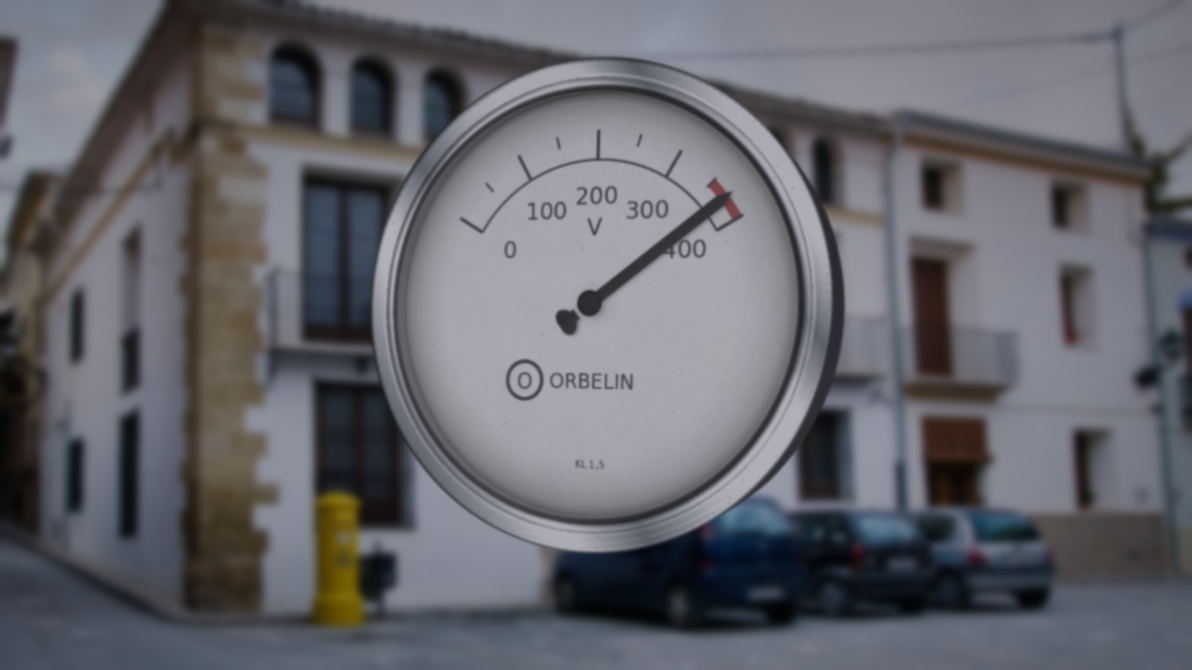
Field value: 375 V
